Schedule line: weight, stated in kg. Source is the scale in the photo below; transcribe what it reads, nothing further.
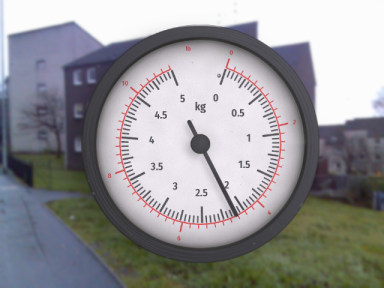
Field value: 2.1 kg
